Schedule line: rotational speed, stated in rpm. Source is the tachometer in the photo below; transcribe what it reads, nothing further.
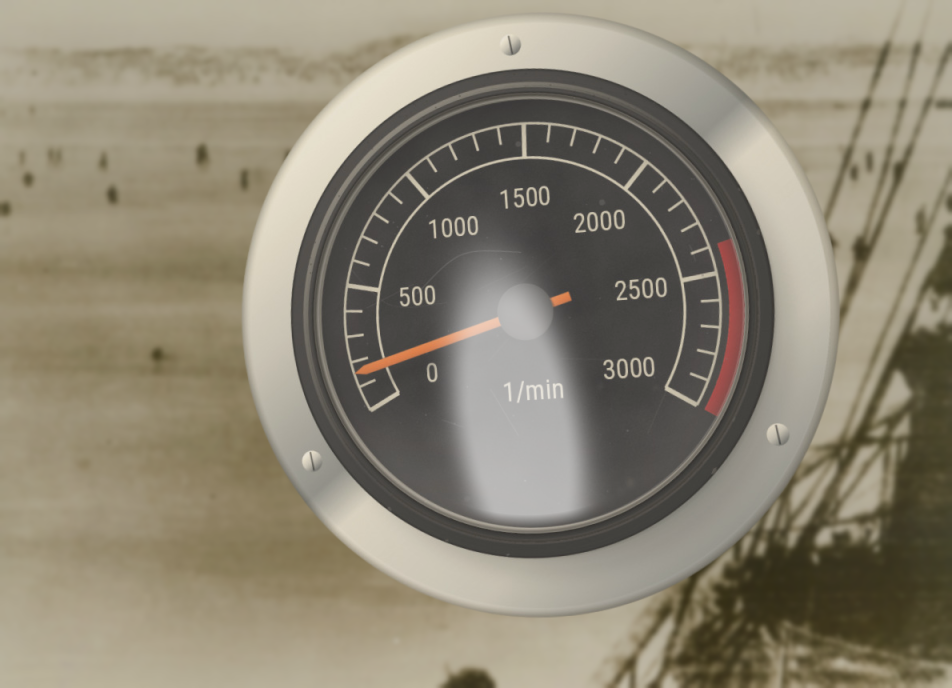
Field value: 150 rpm
